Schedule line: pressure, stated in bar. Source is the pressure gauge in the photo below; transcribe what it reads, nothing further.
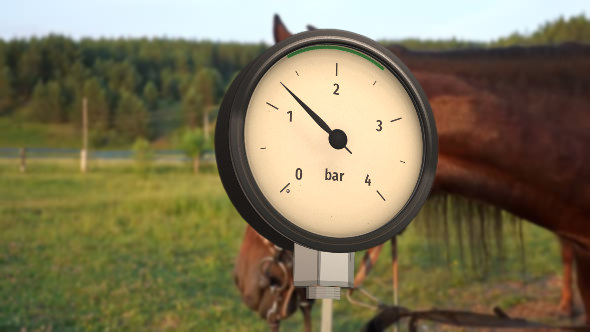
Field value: 1.25 bar
